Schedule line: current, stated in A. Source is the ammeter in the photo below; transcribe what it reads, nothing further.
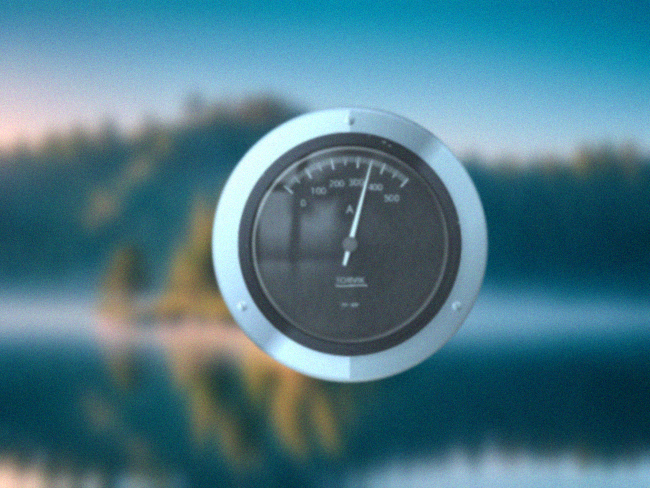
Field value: 350 A
